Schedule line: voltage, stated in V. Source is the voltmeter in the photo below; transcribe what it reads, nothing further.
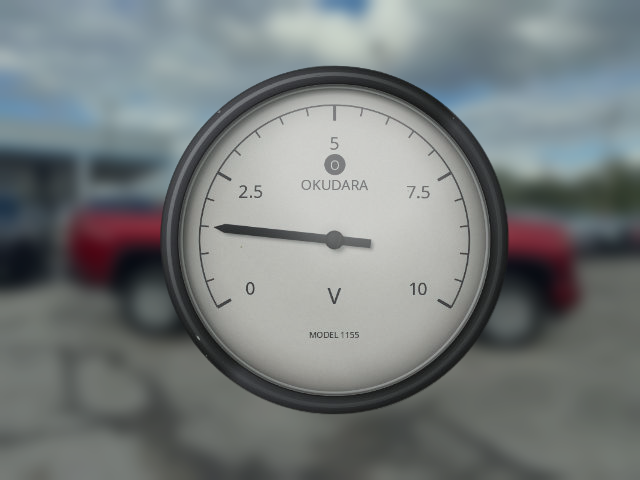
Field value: 1.5 V
